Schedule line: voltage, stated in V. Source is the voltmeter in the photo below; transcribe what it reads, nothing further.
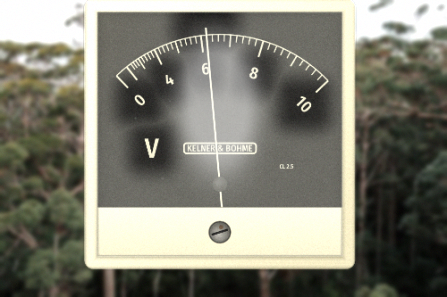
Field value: 6.2 V
